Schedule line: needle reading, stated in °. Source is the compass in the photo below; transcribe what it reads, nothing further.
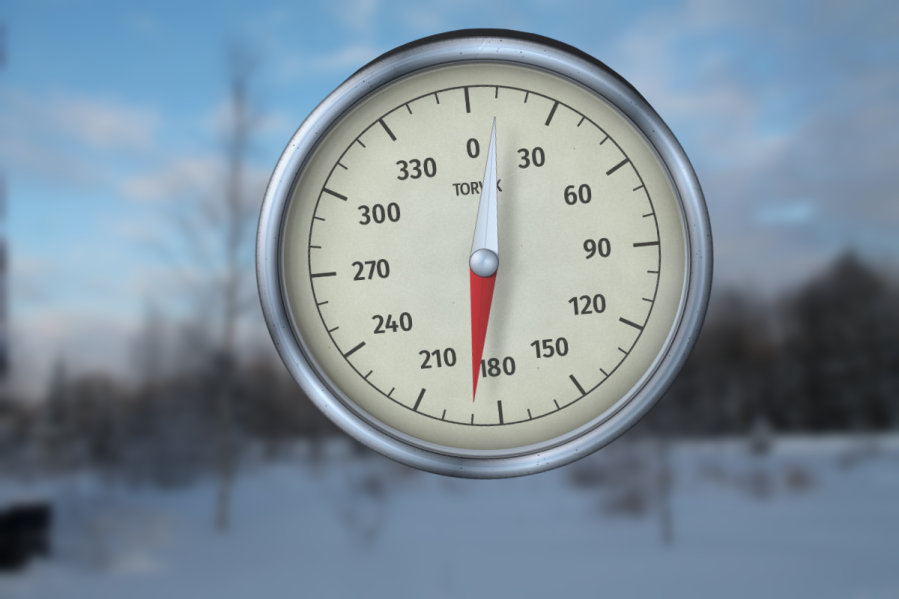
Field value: 190 °
